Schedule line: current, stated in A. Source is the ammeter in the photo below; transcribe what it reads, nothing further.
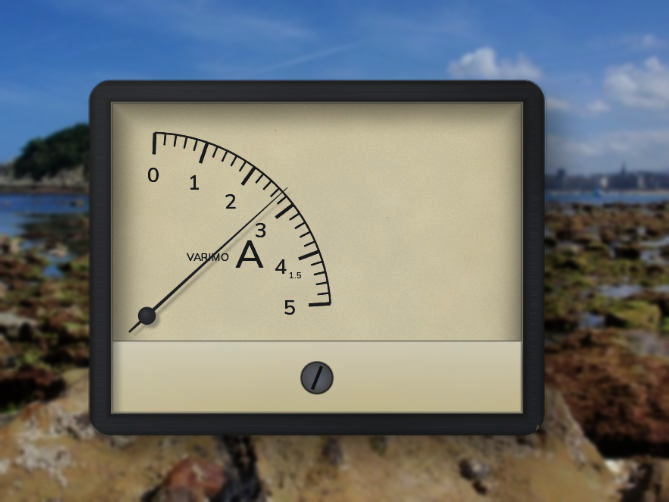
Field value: 2.7 A
